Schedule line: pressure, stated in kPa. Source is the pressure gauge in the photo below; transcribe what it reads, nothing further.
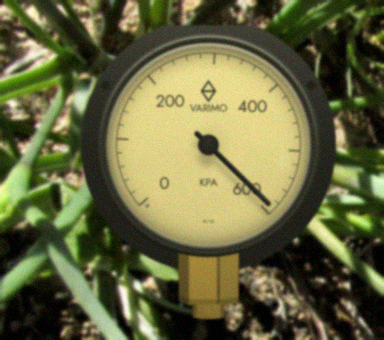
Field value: 590 kPa
